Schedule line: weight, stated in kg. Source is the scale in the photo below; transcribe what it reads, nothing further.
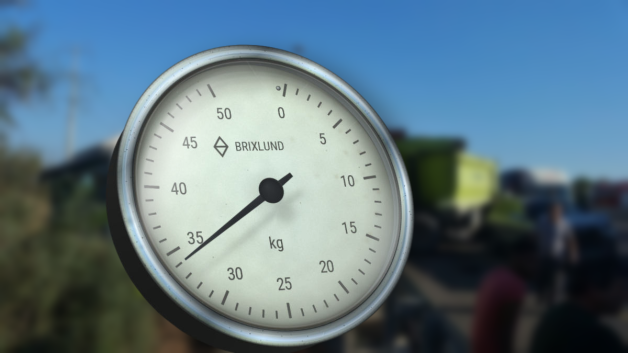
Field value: 34 kg
